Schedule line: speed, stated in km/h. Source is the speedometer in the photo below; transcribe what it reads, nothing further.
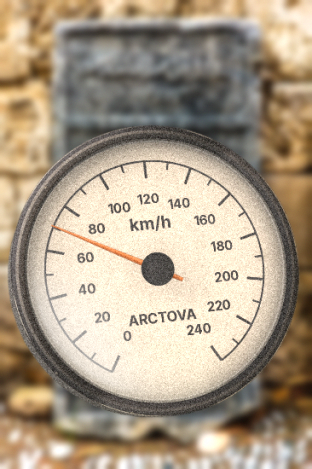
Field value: 70 km/h
